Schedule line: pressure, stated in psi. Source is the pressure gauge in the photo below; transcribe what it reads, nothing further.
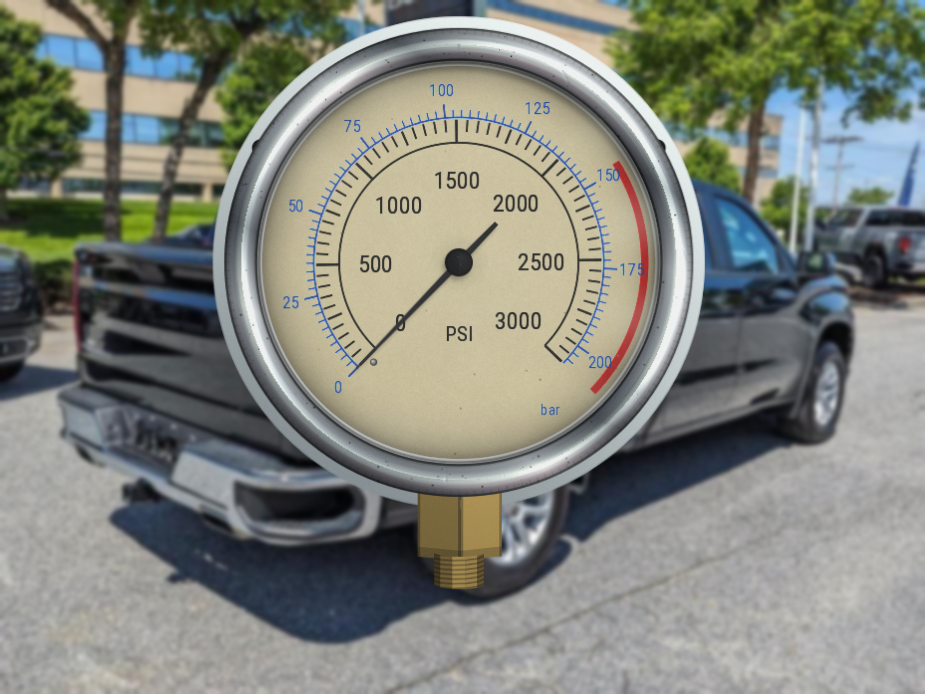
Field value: 0 psi
